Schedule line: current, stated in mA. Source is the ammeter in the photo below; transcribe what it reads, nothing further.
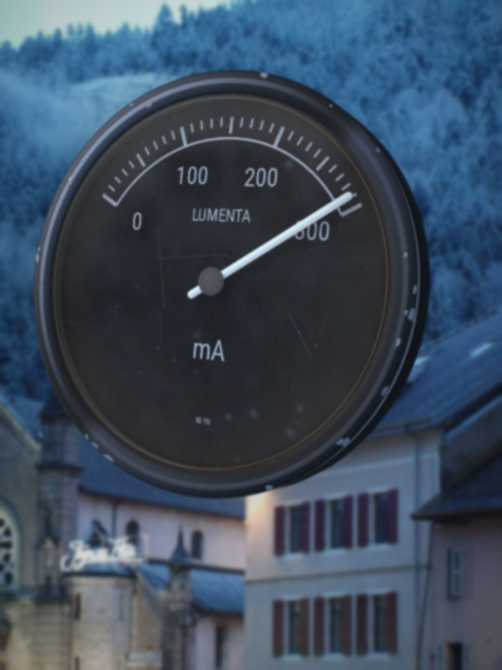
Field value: 290 mA
